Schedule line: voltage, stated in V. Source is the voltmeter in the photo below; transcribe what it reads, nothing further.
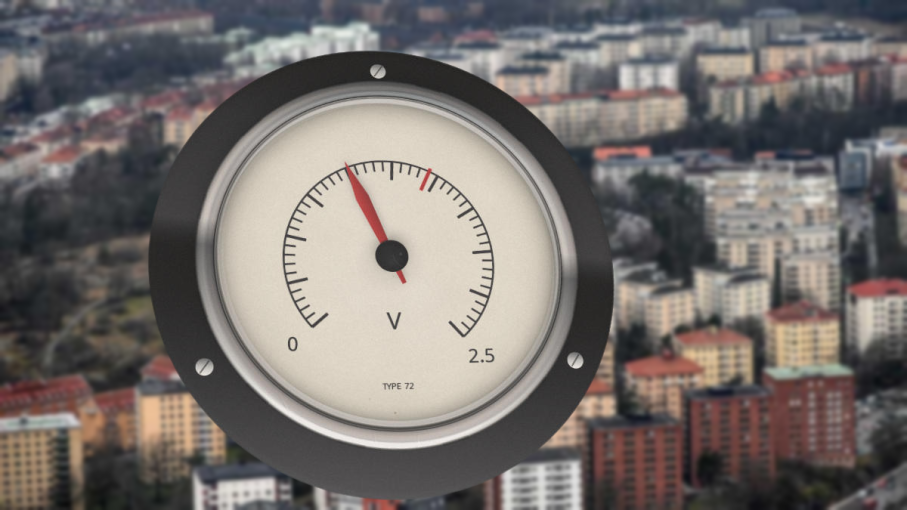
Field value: 1 V
